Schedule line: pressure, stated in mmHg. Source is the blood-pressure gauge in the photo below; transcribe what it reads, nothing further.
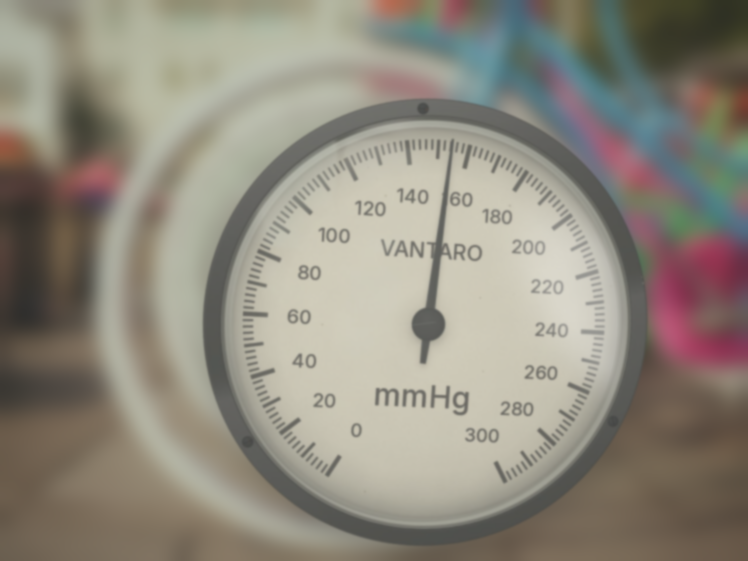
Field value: 154 mmHg
